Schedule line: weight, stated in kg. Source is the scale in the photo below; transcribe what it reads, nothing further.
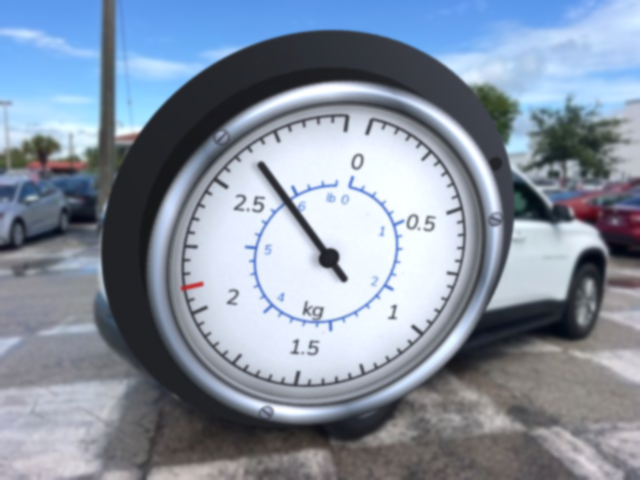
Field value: 2.65 kg
